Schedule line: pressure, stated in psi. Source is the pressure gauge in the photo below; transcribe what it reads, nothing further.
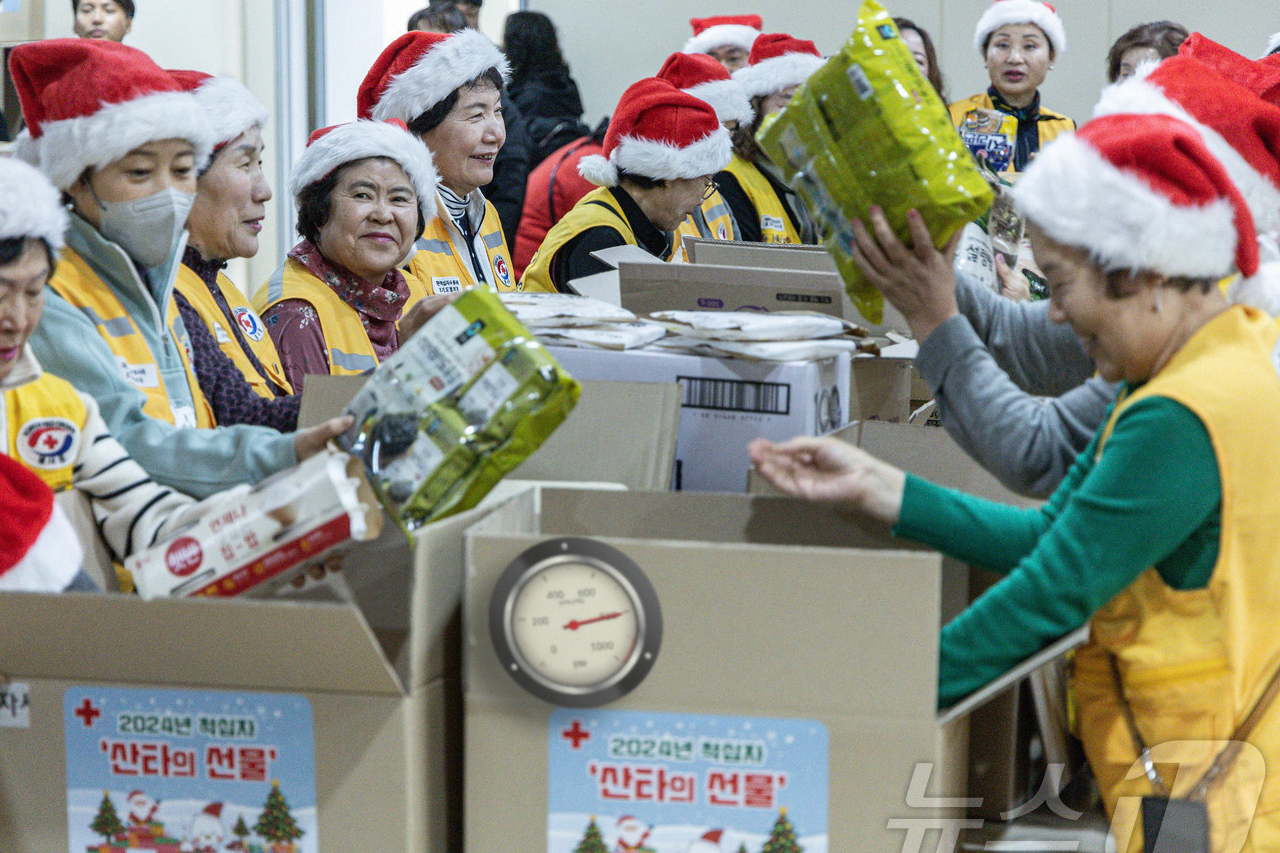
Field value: 800 psi
